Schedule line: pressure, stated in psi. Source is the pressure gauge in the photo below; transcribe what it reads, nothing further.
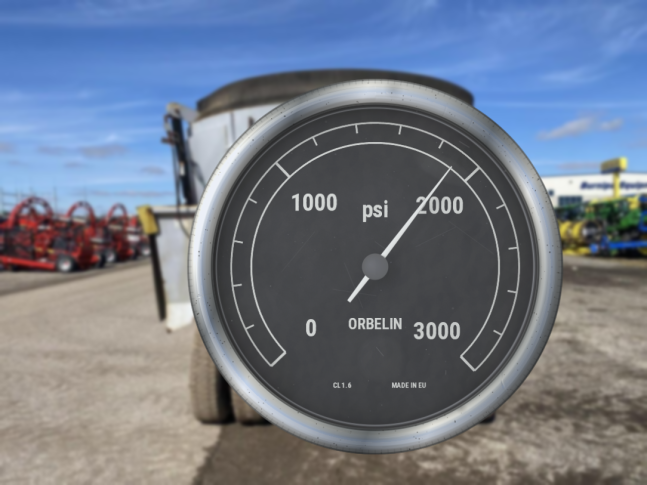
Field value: 1900 psi
